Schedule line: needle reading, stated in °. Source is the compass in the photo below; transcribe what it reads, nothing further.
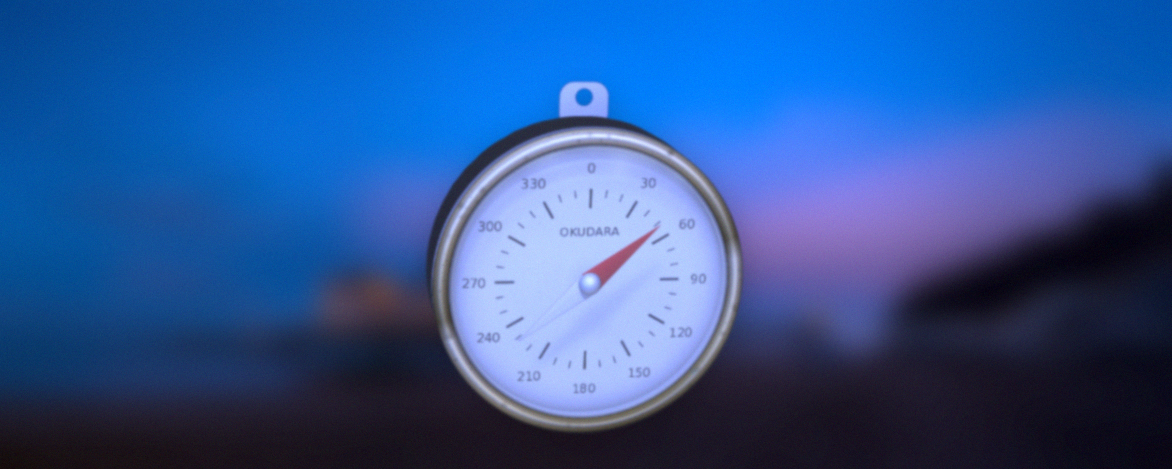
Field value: 50 °
